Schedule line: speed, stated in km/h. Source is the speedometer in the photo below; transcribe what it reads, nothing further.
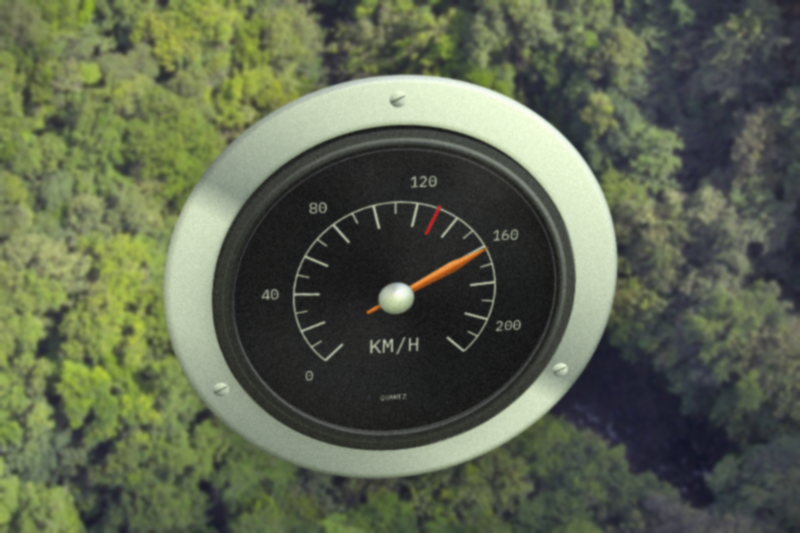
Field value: 160 km/h
